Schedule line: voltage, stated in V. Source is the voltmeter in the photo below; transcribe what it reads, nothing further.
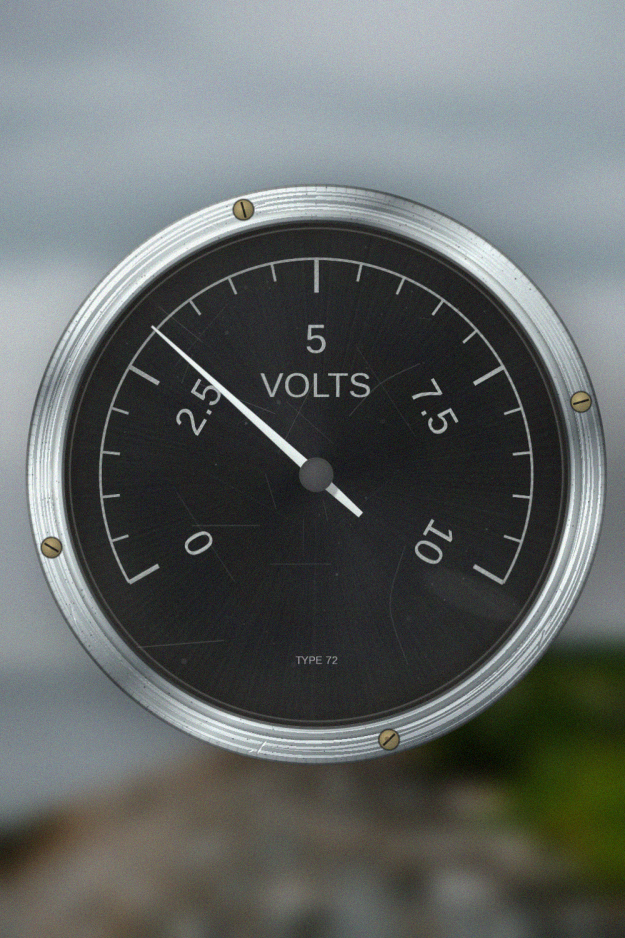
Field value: 3 V
